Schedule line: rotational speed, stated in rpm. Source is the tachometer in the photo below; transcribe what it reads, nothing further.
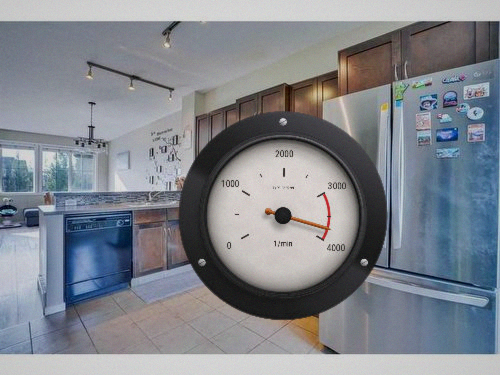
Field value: 3750 rpm
